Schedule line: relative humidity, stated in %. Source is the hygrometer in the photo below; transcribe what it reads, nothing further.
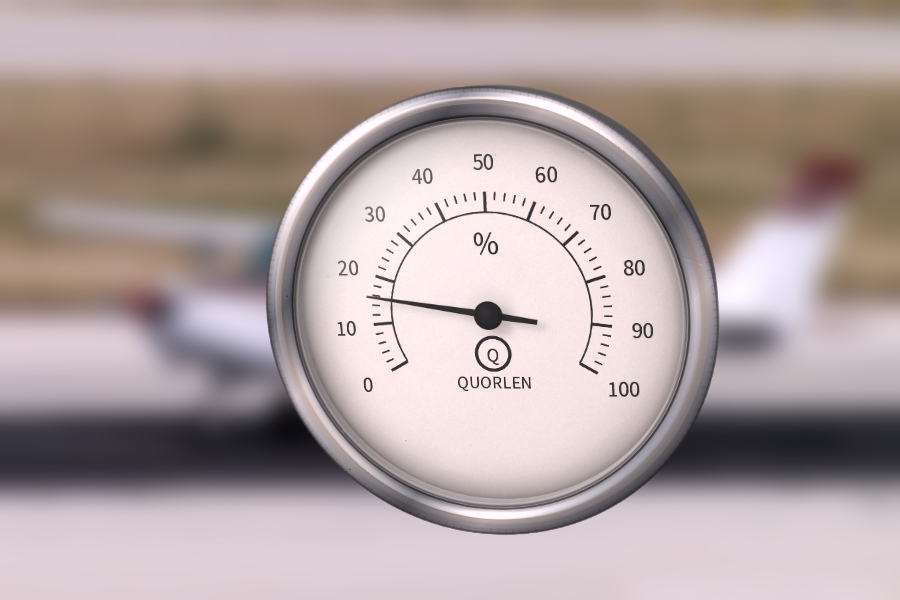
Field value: 16 %
